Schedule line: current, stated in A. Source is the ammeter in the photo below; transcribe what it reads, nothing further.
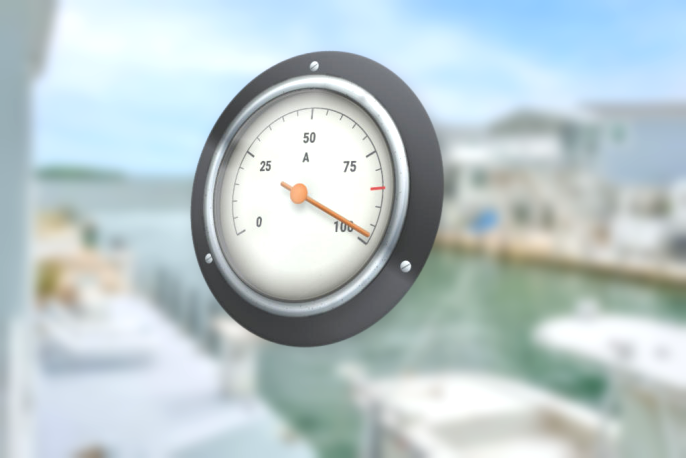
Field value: 97.5 A
